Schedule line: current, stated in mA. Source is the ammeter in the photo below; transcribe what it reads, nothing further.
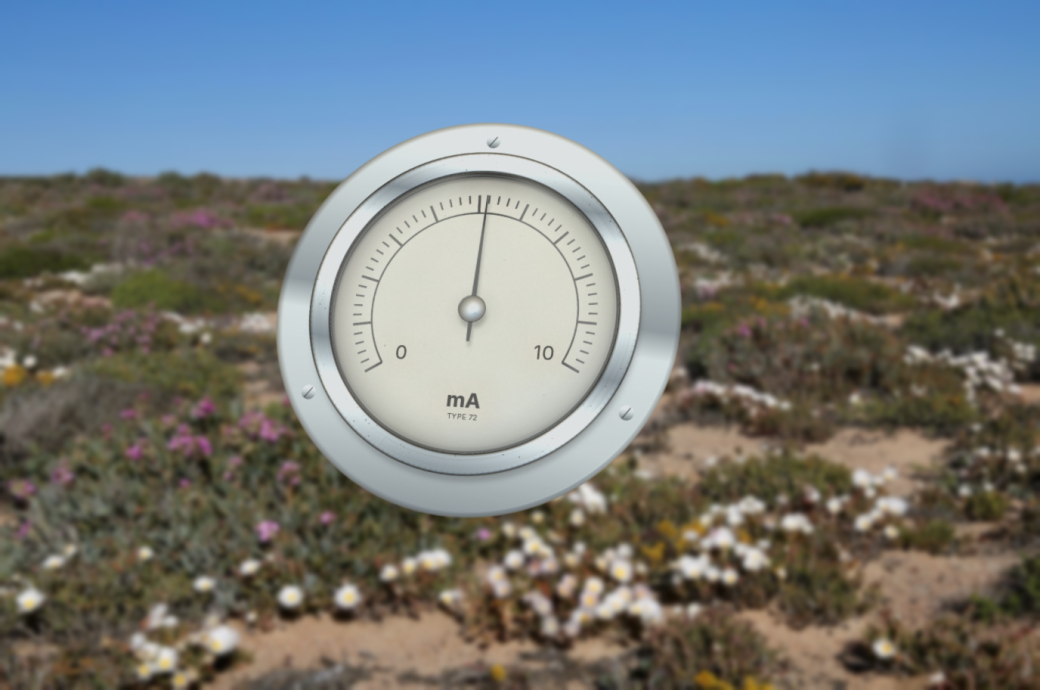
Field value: 5.2 mA
